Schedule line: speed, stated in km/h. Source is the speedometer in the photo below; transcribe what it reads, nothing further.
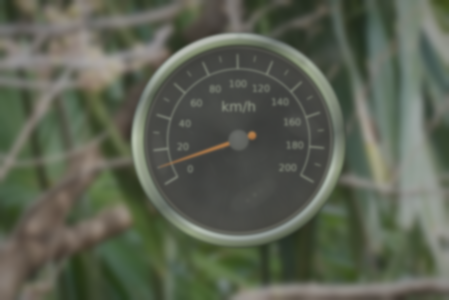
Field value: 10 km/h
